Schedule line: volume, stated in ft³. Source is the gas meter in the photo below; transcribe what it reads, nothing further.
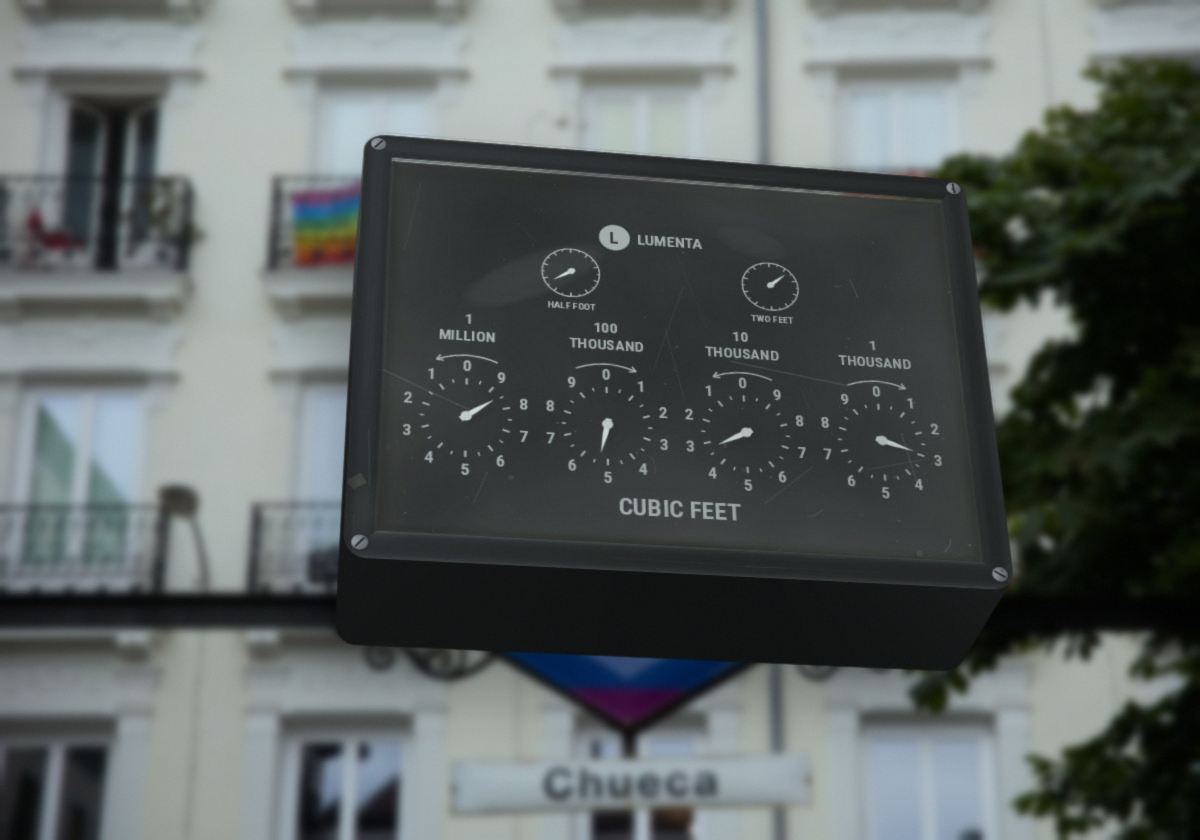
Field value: 853300 ft³
